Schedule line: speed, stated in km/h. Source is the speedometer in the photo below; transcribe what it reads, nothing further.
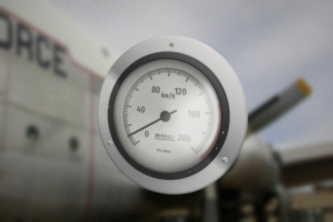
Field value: 10 km/h
